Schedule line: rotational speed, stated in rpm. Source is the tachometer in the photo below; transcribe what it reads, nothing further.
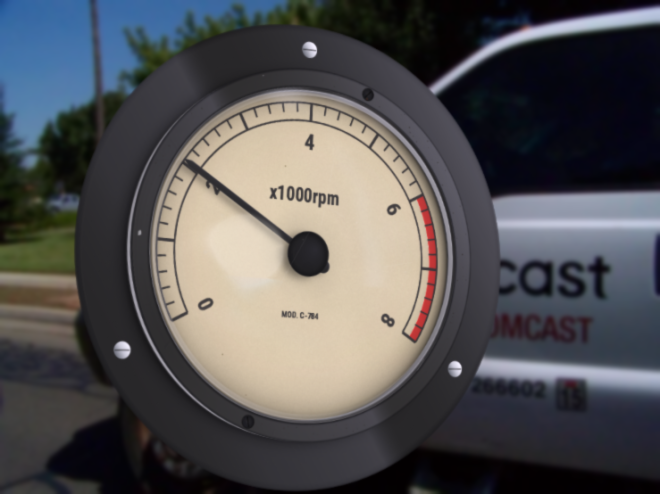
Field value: 2000 rpm
